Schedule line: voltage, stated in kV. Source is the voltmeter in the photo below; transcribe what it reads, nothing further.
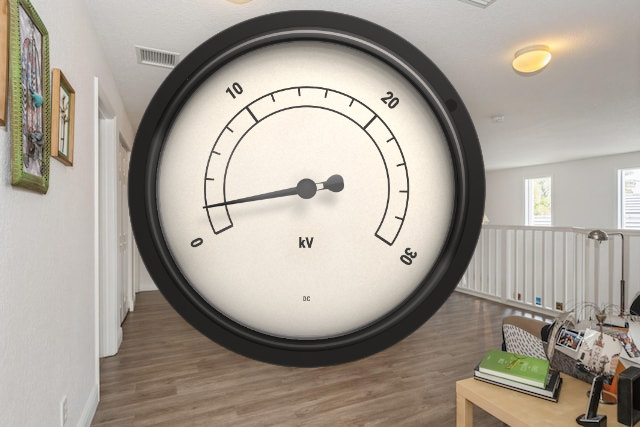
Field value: 2 kV
